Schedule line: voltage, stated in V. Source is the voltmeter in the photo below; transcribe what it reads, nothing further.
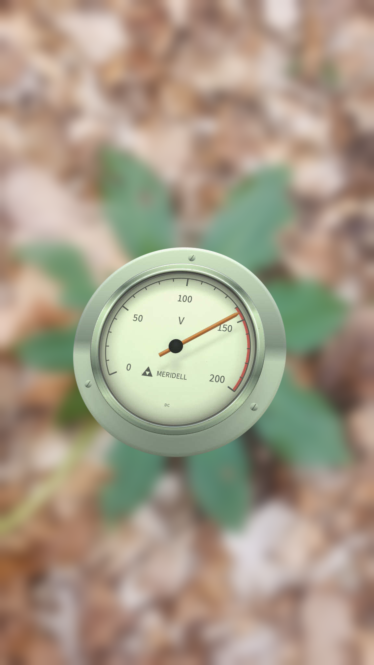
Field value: 145 V
